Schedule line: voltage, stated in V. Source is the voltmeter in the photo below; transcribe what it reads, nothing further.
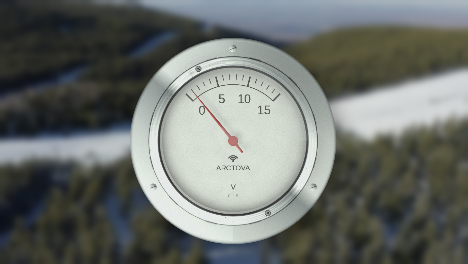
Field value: 1 V
